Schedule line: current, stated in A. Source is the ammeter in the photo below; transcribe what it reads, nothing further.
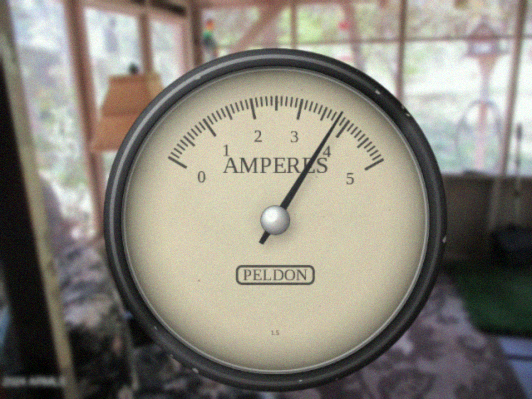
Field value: 3.8 A
